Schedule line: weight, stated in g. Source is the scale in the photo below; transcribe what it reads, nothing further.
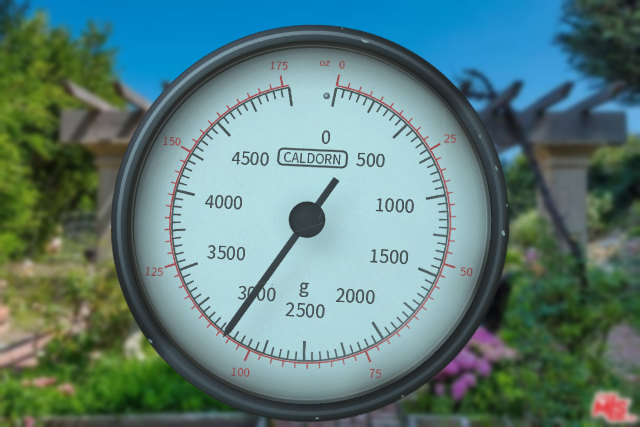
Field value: 3000 g
